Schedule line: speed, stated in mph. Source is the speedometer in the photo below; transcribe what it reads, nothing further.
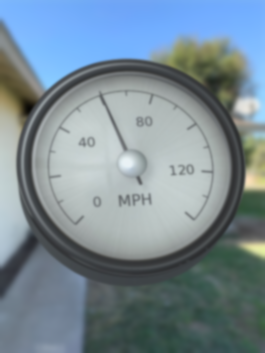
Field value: 60 mph
